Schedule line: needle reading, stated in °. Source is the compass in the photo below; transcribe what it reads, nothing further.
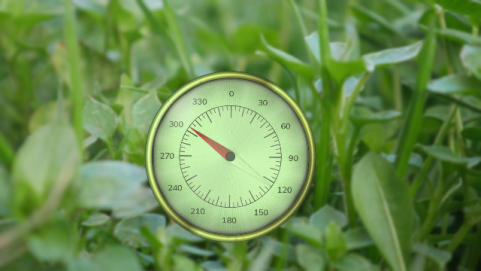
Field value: 305 °
